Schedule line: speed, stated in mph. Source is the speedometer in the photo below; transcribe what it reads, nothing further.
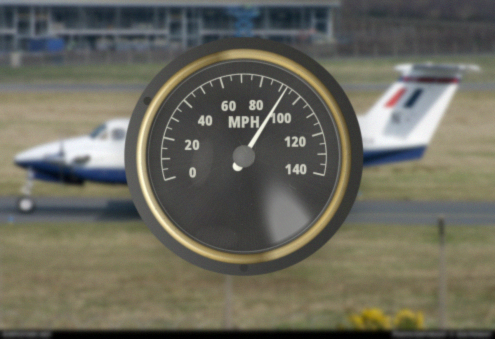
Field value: 92.5 mph
